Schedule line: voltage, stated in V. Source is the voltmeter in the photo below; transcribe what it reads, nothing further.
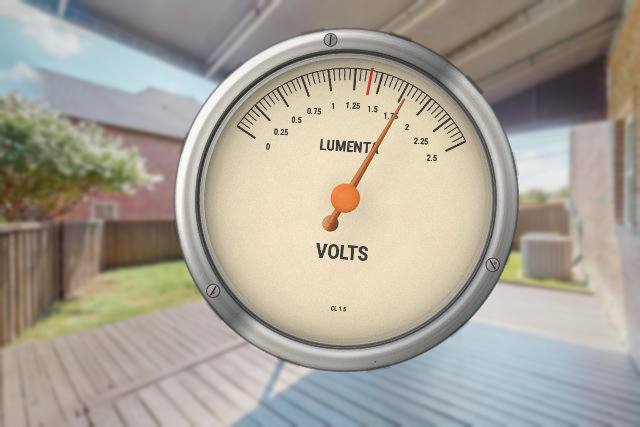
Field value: 1.8 V
